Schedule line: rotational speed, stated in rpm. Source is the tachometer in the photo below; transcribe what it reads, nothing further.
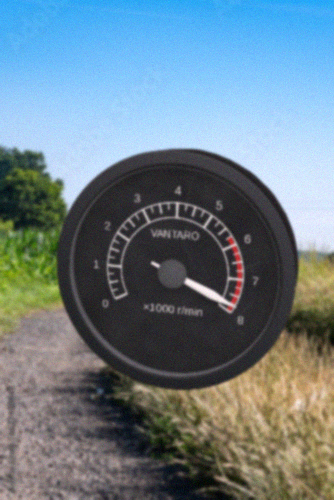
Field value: 7750 rpm
